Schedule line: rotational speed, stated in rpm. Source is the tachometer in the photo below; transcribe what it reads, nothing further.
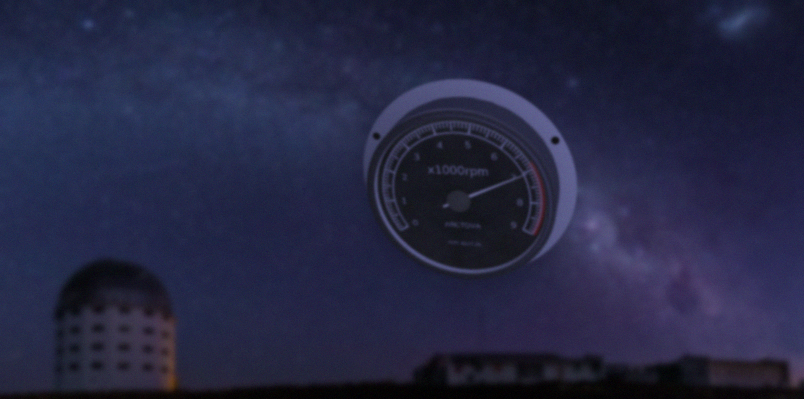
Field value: 7000 rpm
